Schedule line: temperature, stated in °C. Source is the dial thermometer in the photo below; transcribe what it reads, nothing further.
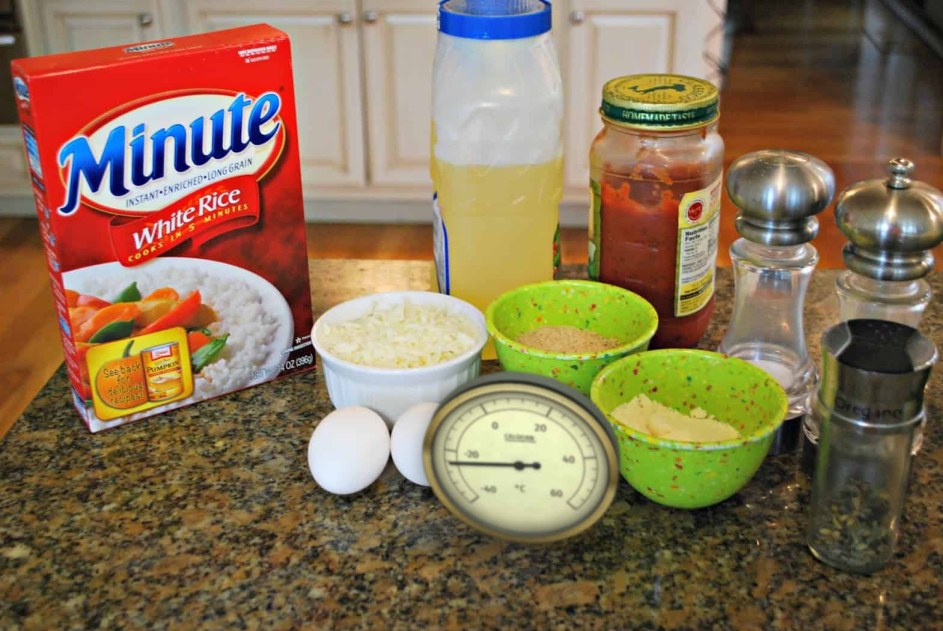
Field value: -24 °C
